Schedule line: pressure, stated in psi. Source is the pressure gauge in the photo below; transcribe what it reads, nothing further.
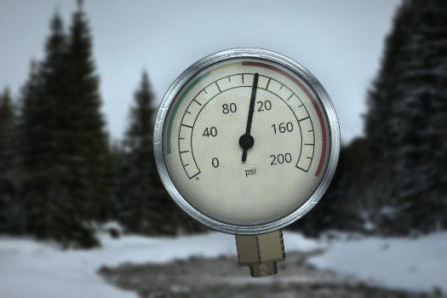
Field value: 110 psi
